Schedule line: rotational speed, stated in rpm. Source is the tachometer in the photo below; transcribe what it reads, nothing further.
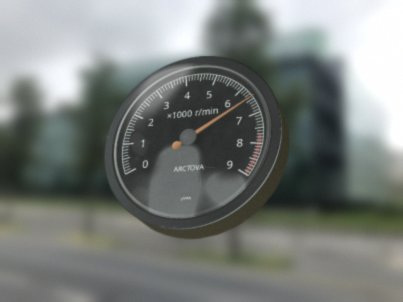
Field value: 6500 rpm
